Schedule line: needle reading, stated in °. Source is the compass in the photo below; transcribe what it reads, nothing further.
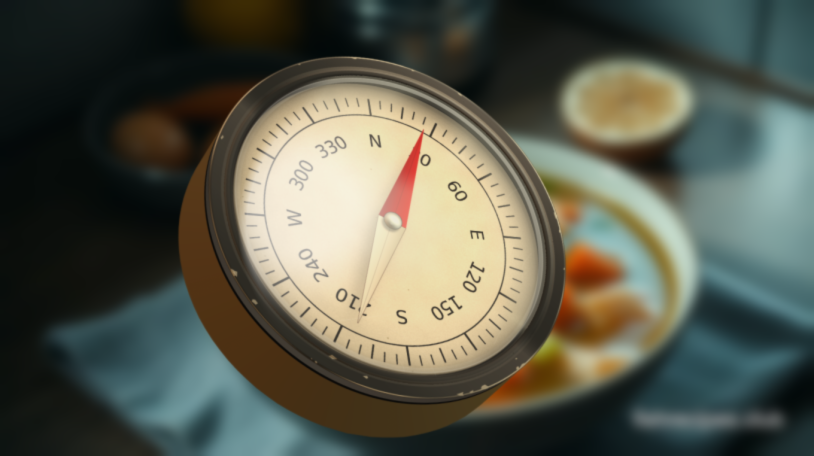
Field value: 25 °
